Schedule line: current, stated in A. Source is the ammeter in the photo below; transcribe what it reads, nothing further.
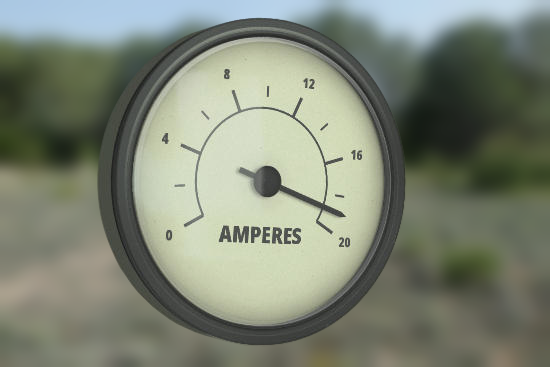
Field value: 19 A
